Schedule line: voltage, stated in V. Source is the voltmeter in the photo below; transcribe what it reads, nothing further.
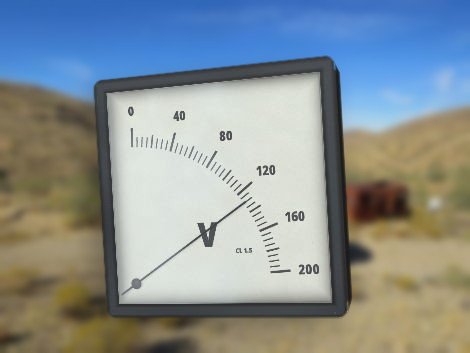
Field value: 130 V
